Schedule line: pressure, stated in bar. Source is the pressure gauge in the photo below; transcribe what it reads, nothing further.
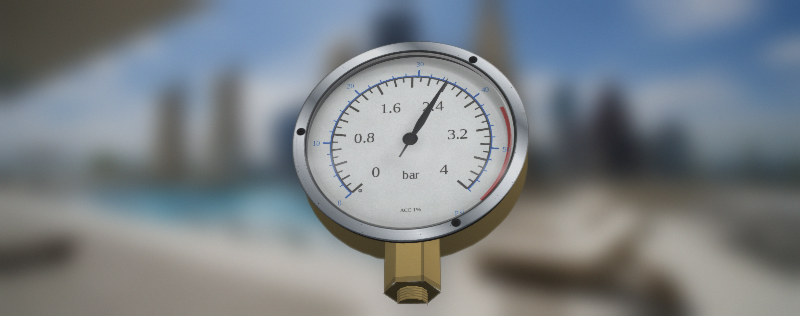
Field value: 2.4 bar
